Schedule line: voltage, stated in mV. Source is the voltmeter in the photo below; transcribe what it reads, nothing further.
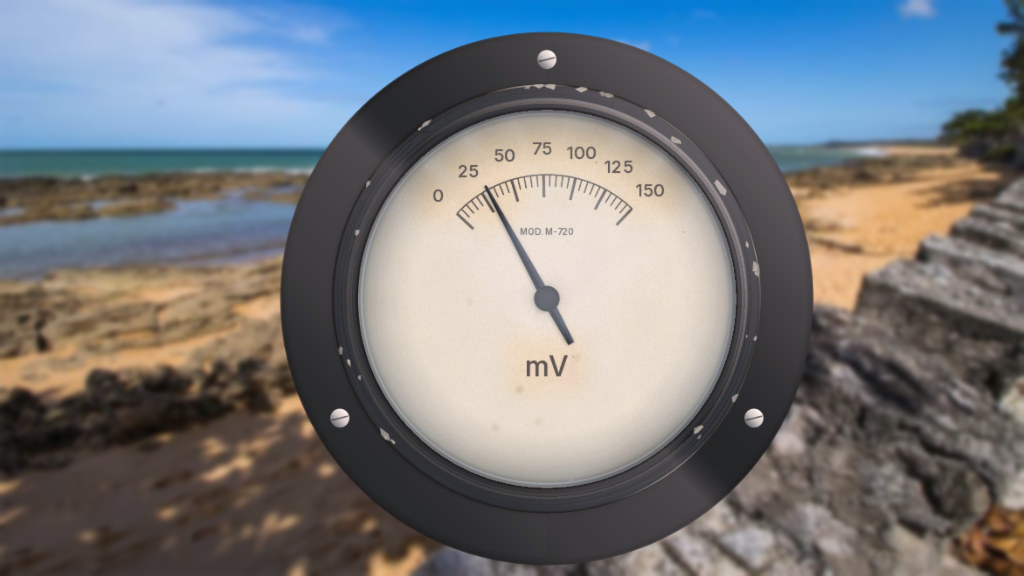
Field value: 30 mV
